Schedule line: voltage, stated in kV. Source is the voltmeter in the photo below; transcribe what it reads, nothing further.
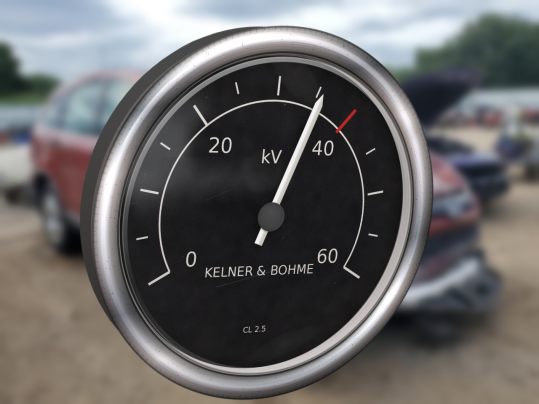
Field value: 35 kV
